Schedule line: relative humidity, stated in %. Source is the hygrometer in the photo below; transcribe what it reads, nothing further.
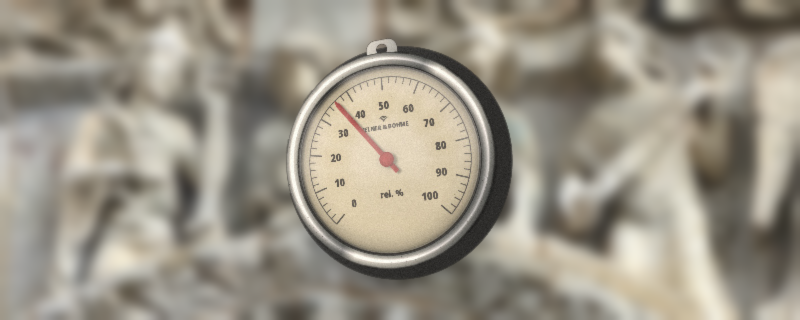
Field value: 36 %
